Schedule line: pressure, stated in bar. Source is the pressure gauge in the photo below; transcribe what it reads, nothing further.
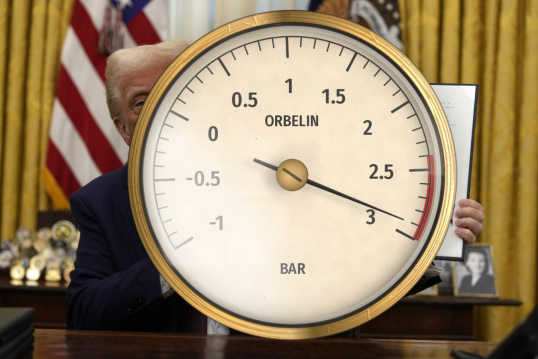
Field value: 2.9 bar
